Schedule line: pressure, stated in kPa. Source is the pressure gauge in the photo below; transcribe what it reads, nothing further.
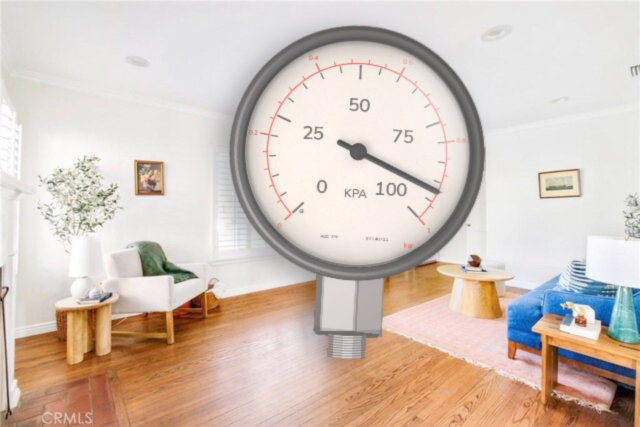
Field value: 92.5 kPa
